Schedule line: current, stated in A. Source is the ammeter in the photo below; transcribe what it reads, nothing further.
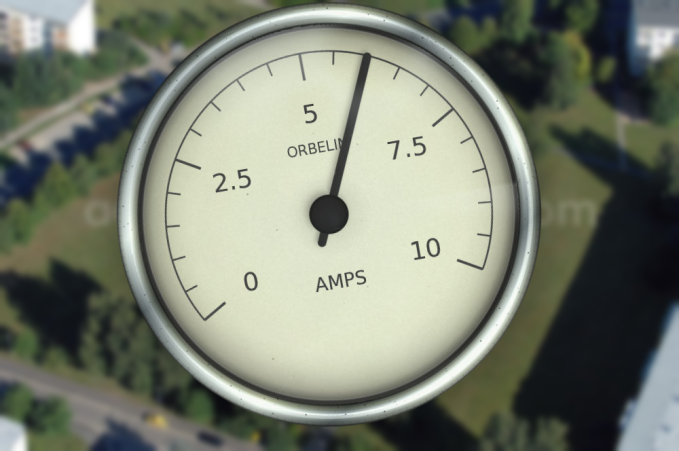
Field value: 6 A
